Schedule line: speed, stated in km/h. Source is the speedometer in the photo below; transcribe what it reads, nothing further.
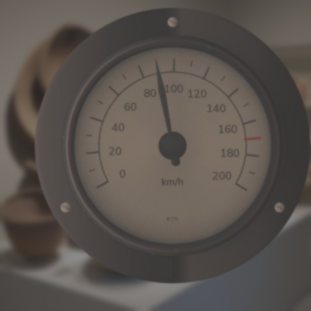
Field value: 90 km/h
